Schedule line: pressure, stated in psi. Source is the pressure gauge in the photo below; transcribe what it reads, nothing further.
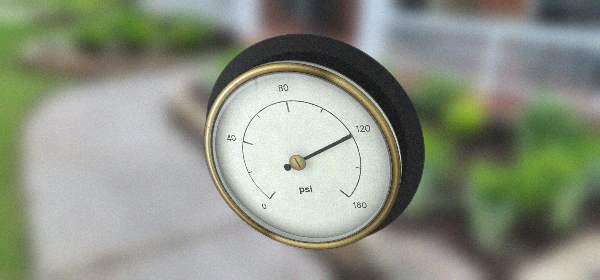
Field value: 120 psi
